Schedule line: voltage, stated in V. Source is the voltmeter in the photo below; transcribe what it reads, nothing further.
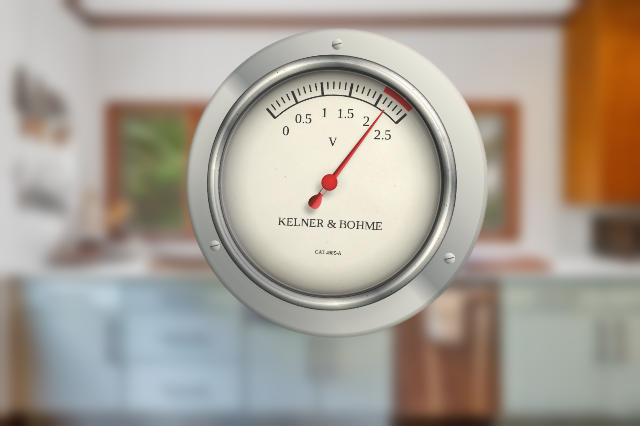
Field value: 2.2 V
